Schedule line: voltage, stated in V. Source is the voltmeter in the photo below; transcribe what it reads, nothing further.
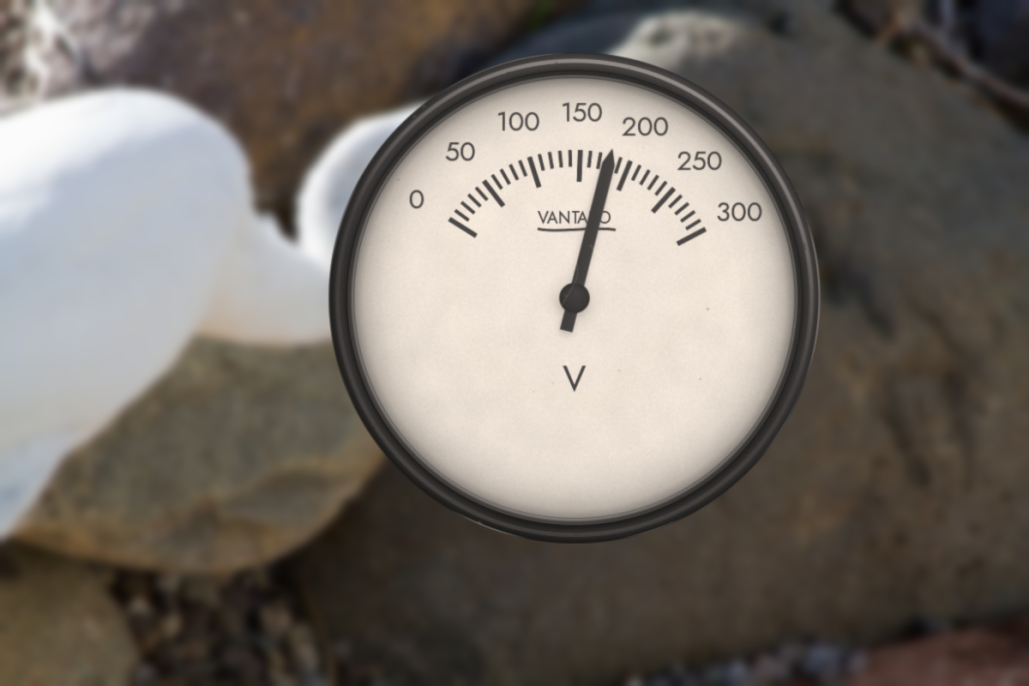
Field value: 180 V
